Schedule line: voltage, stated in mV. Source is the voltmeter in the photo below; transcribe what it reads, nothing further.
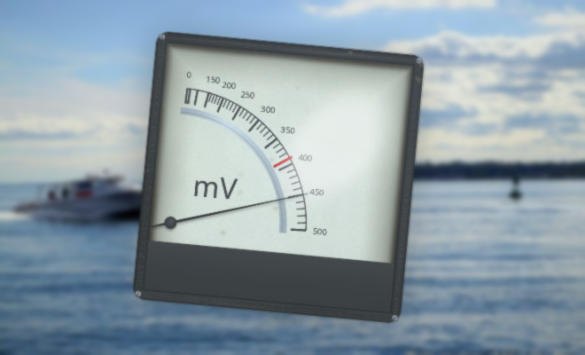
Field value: 450 mV
